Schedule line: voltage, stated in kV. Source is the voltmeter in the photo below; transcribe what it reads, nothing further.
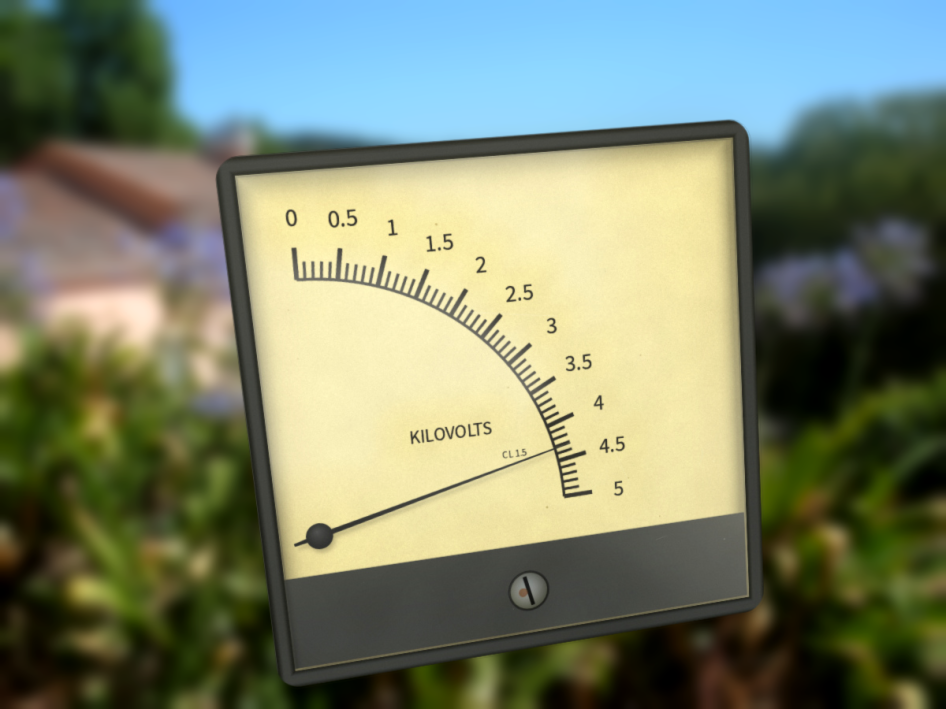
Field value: 4.3 kV
